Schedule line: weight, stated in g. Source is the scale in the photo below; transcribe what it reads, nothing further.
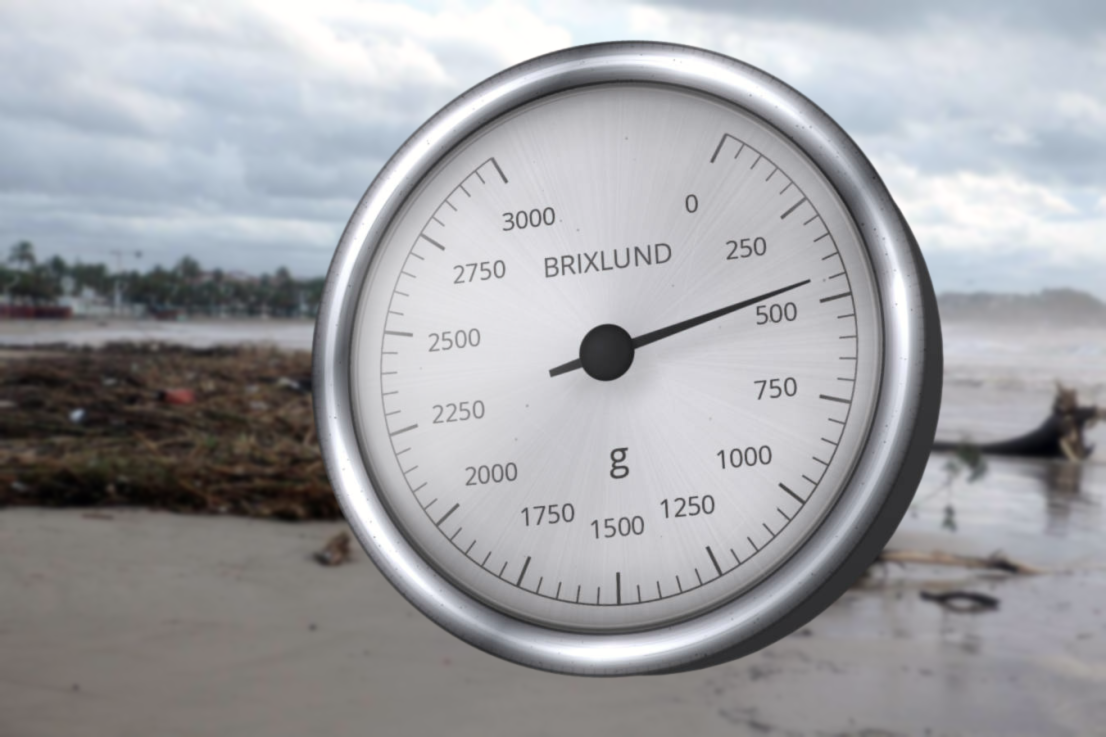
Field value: 450 g
